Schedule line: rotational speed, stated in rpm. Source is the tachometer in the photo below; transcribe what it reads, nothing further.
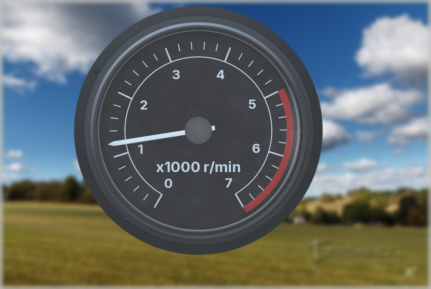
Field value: 1200 rpm
